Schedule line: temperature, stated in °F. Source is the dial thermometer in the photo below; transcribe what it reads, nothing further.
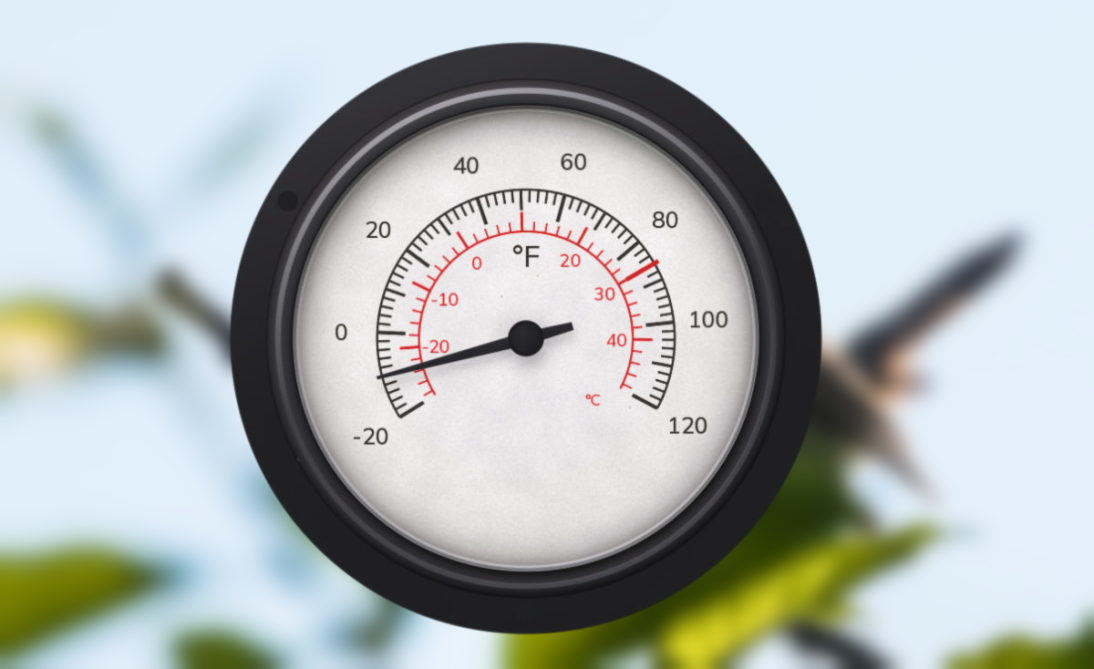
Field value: -10 °F
